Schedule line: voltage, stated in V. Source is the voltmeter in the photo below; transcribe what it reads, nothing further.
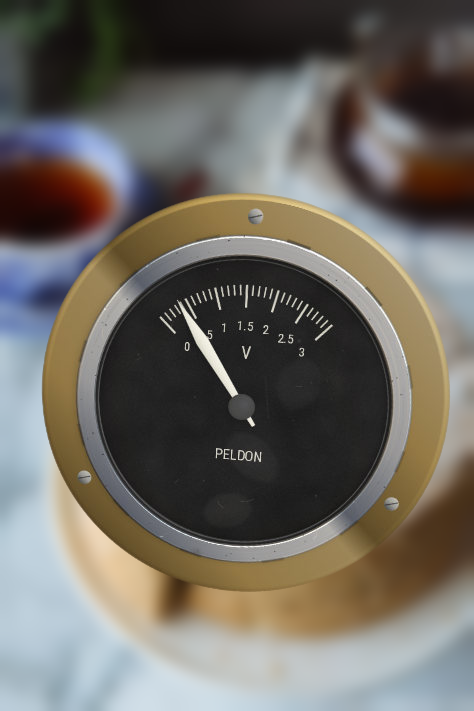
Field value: 0.4 V
